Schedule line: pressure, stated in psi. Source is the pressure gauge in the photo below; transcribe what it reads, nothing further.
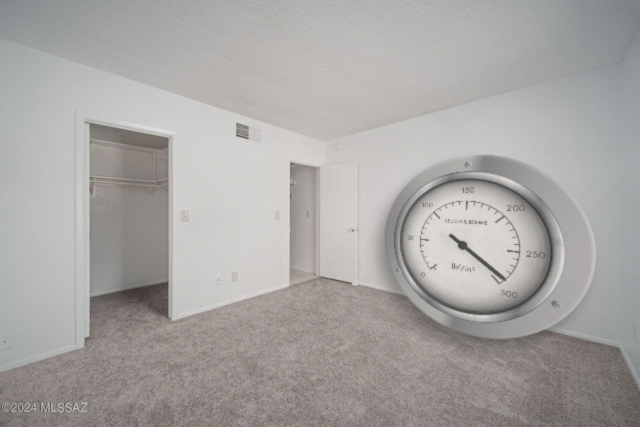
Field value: 290 psi
